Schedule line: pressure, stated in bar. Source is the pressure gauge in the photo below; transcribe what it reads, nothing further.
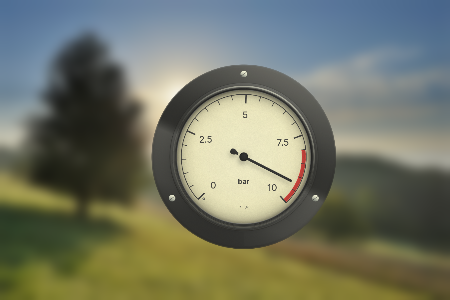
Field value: 9.25 bar
